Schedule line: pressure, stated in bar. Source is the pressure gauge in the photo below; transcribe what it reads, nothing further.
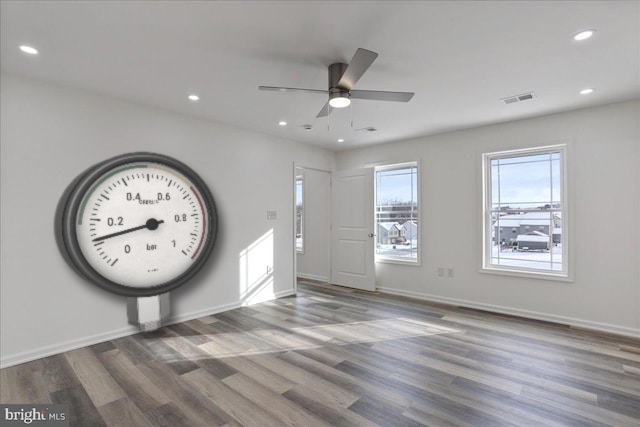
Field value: 0.12 bar
